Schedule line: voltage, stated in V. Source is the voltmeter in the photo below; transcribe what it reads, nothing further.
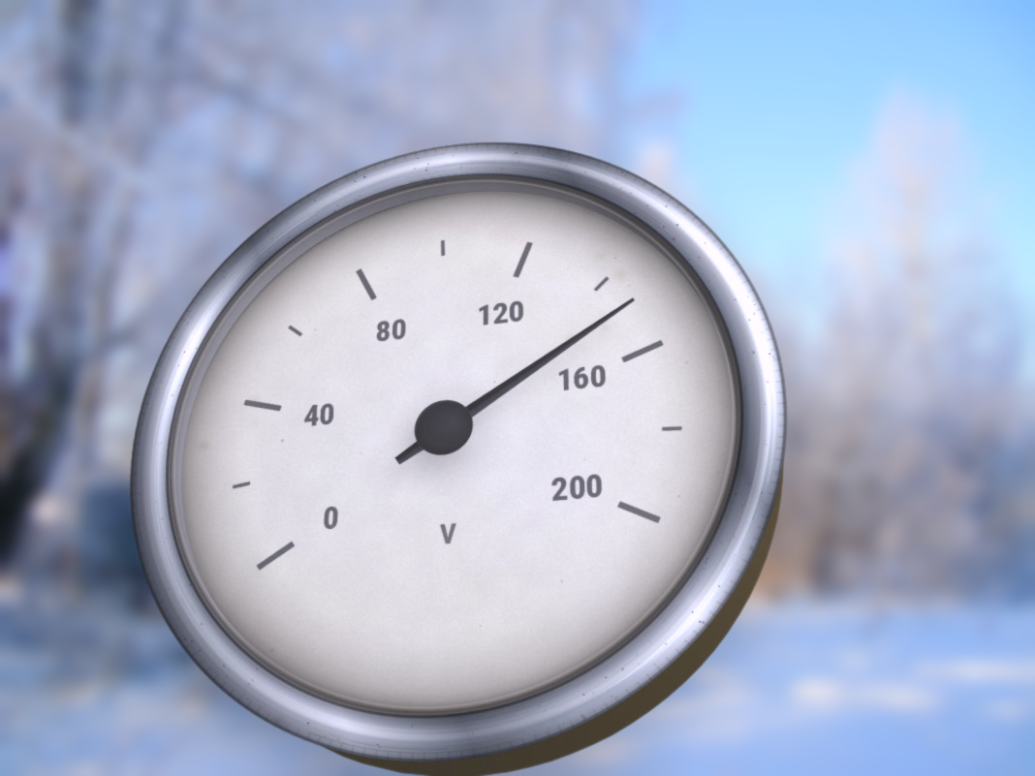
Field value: 150 V
